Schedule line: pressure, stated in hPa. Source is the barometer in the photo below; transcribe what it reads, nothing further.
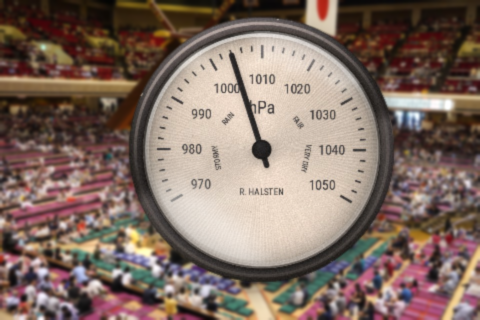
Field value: 1004 hPa
